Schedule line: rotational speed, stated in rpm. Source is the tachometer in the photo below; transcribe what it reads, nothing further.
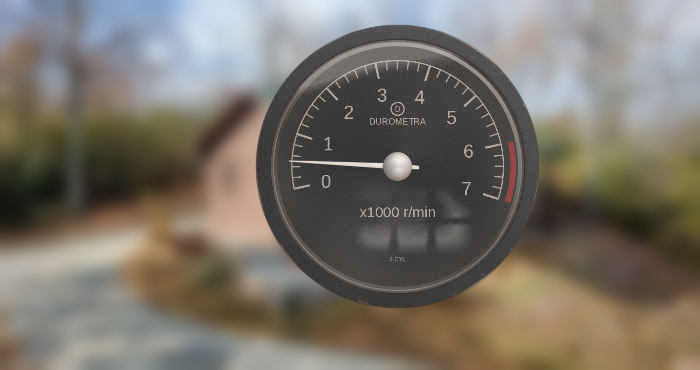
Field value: 500 rpm
